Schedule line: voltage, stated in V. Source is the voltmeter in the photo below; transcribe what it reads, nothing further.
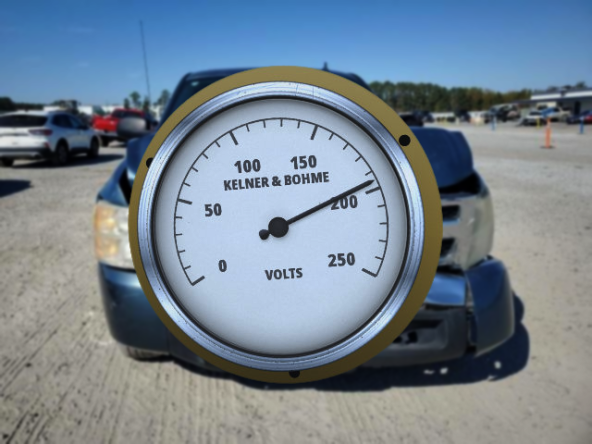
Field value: 195 V
